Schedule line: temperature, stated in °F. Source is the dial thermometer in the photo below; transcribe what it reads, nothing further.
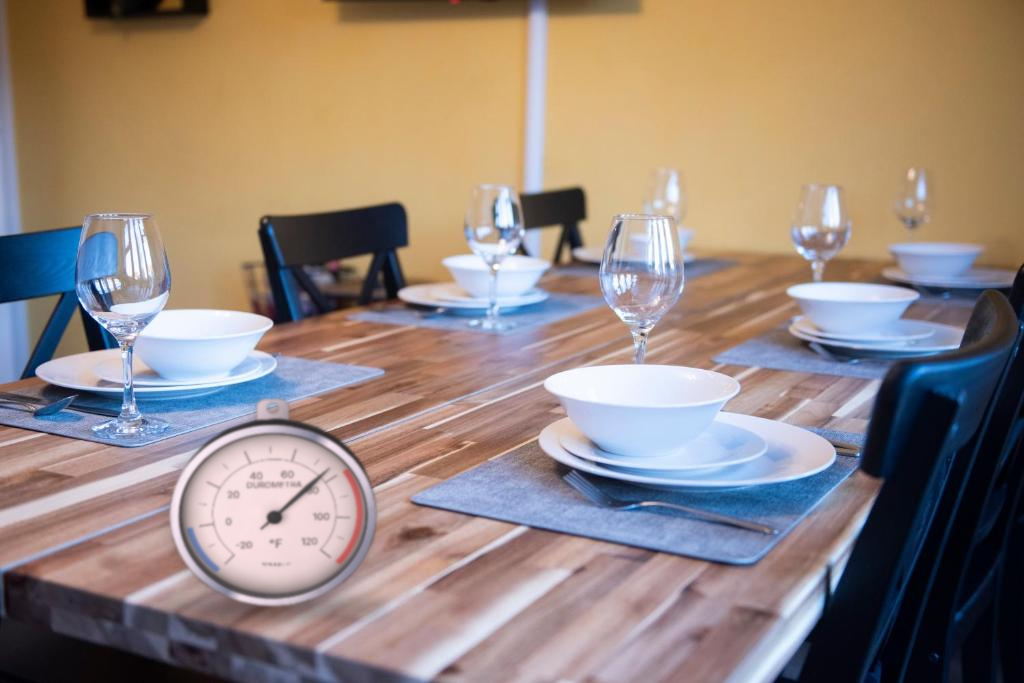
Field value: 75 °F
